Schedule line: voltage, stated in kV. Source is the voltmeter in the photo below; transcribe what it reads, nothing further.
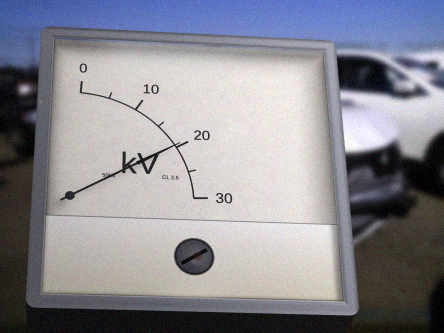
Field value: 20 kV
